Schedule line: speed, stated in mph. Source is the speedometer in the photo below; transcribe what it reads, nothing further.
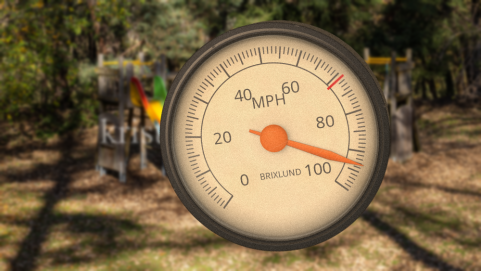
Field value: 93 mph
